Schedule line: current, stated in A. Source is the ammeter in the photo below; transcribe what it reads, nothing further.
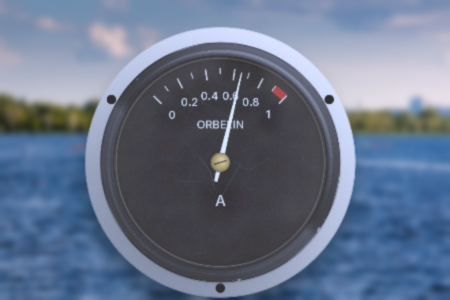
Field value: 0.65 A
